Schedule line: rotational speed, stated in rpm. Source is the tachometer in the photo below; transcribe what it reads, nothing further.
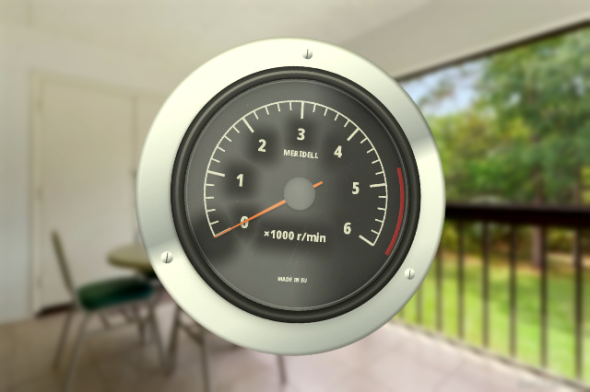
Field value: 0 rpm
